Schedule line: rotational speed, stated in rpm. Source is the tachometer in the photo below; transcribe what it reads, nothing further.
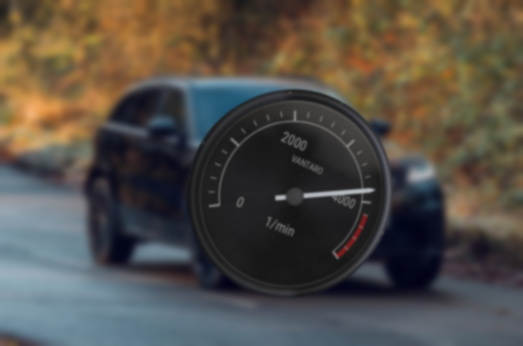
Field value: 3800 rpm
